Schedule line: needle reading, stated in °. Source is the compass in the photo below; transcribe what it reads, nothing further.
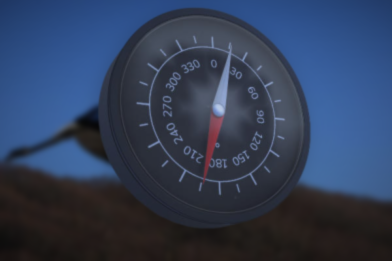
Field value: 195 °
